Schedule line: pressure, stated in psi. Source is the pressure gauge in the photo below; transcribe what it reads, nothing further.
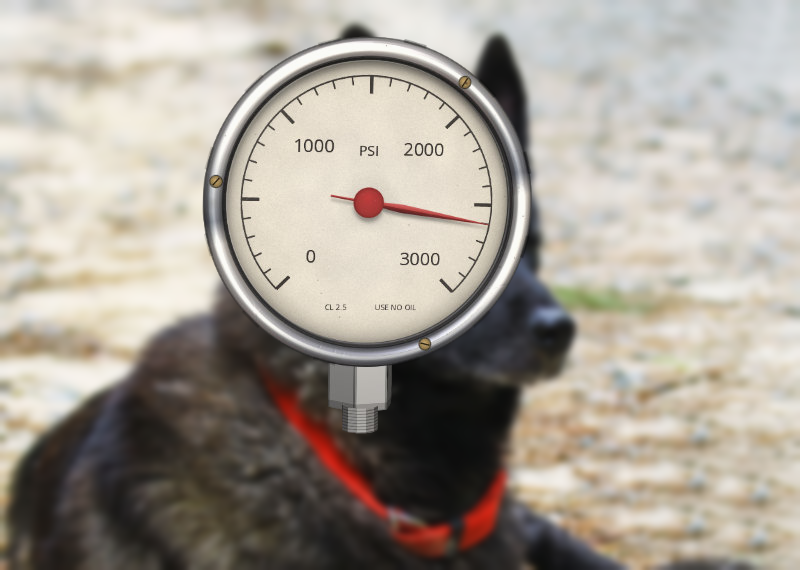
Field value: 2600 psi
